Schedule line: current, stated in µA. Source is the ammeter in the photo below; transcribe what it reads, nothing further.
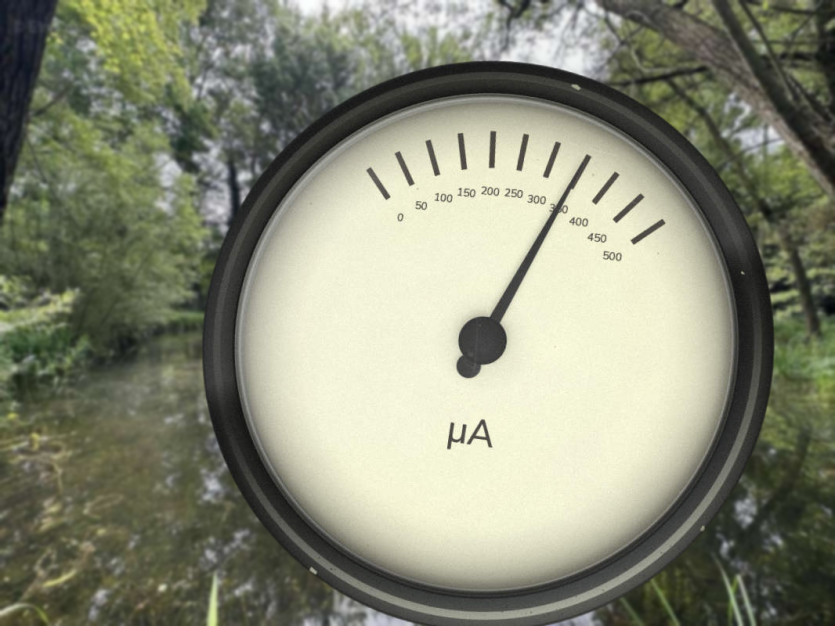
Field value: 350 µA
